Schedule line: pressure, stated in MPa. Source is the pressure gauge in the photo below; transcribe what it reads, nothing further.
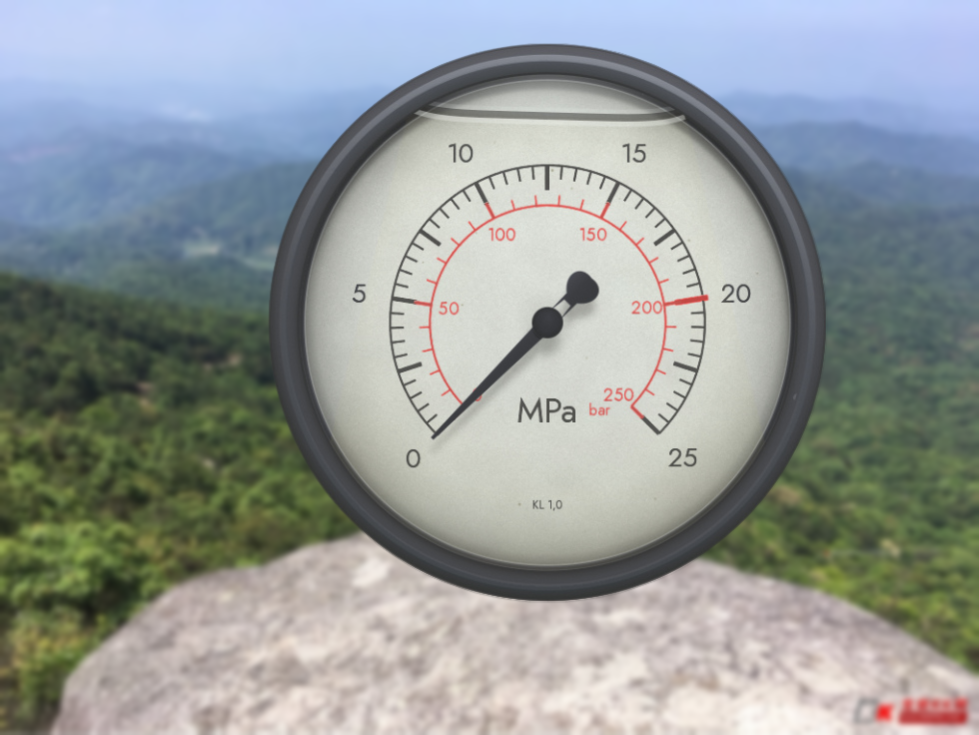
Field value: 0 MPa
